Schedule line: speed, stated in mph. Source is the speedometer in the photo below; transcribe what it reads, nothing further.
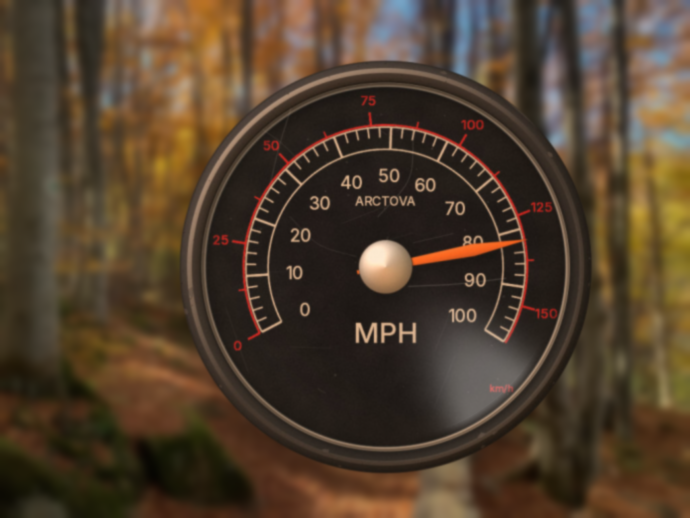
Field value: 82 mph
